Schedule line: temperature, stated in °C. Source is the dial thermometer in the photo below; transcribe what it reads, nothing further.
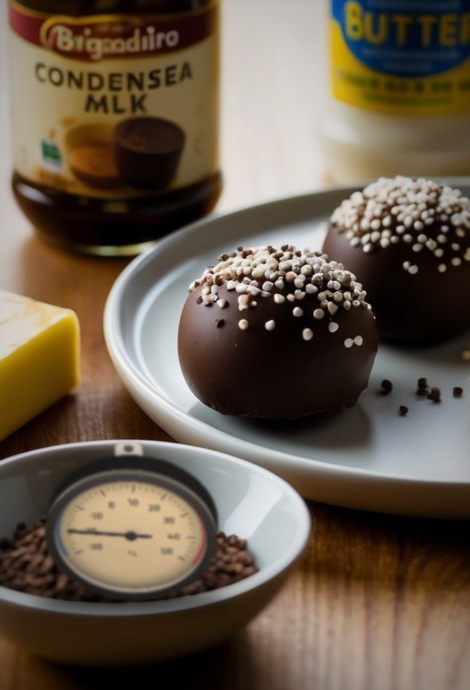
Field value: -20 °C
